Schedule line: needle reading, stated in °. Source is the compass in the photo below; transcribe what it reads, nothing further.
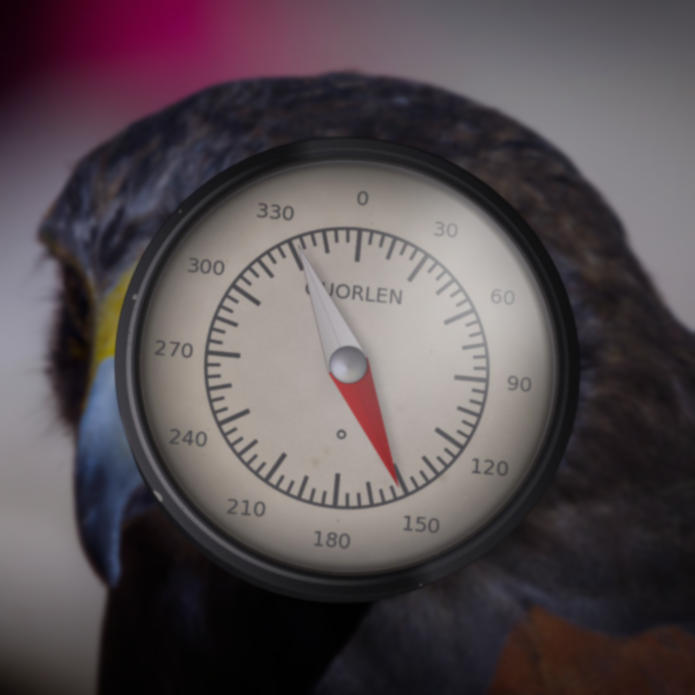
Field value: 152.5 °
